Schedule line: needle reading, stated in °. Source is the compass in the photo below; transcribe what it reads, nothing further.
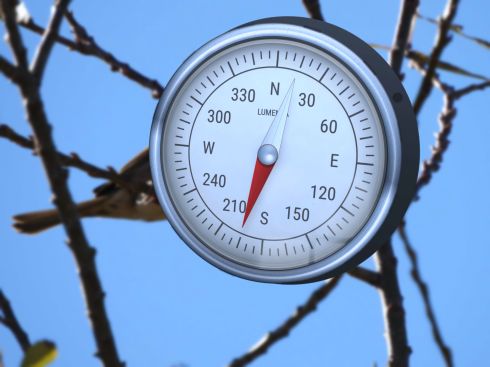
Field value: 195 °
